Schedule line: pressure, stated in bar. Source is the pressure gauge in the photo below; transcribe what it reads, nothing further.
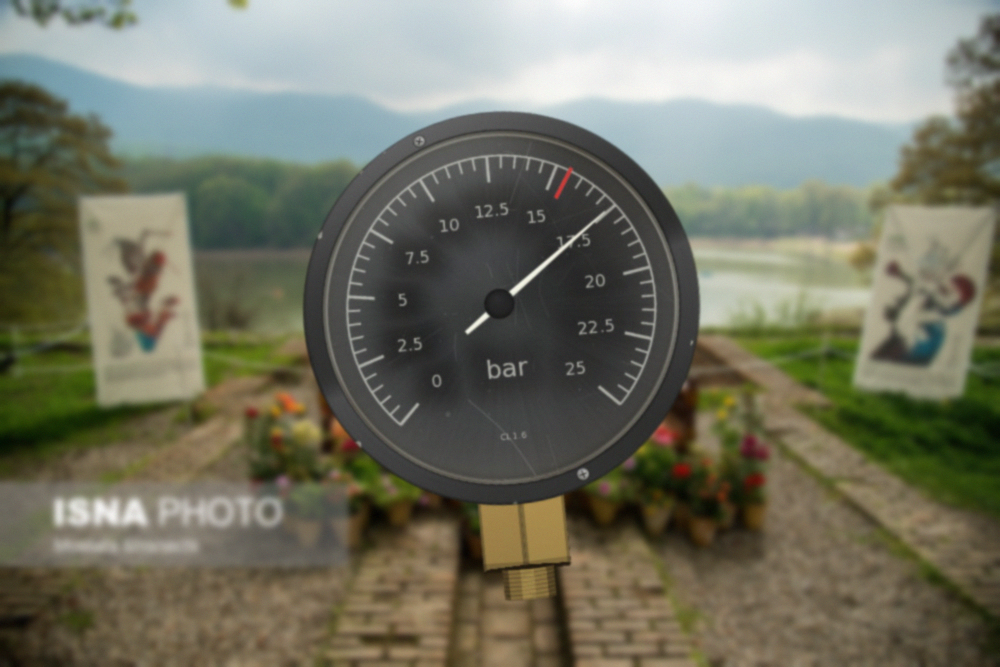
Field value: 17.5 bar
